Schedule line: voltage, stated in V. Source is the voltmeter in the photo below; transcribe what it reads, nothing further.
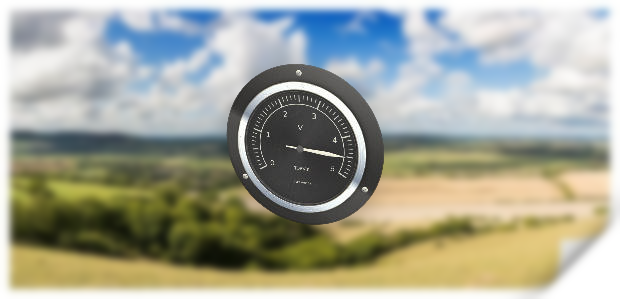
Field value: 4.5 V
